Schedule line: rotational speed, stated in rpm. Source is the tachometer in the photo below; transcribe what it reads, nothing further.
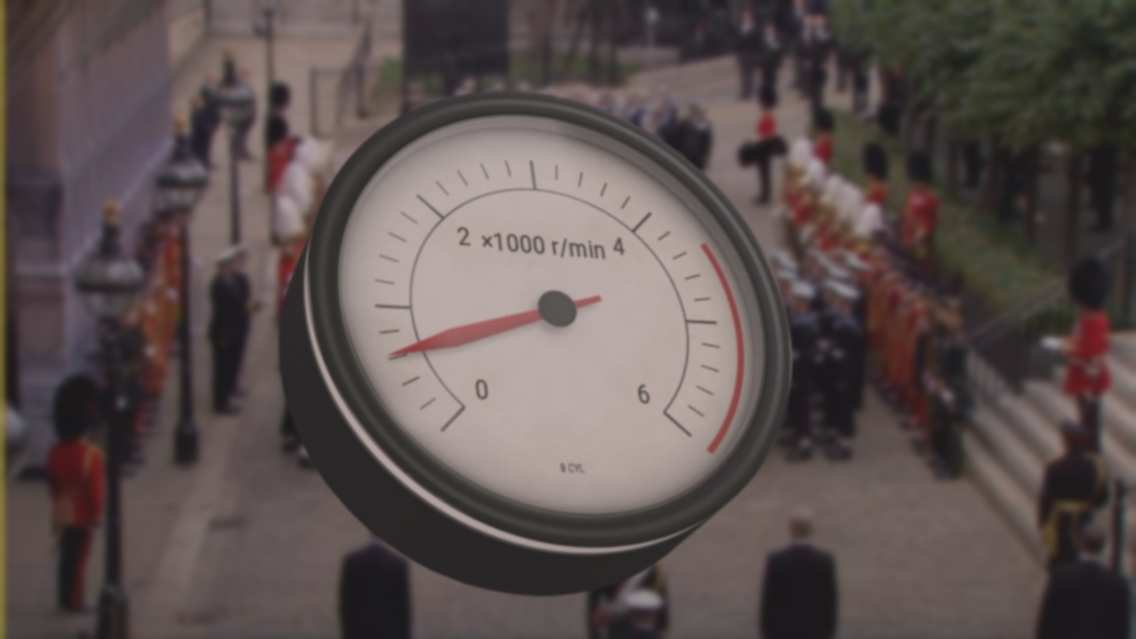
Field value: 600 rpm
